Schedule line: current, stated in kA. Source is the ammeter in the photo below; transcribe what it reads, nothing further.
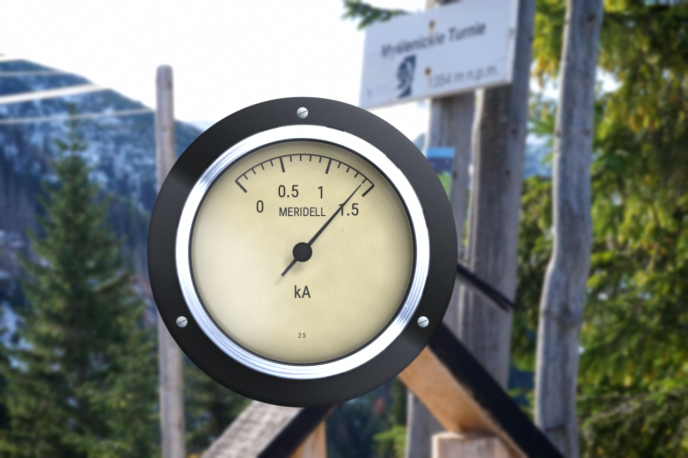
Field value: 1.4 kA
